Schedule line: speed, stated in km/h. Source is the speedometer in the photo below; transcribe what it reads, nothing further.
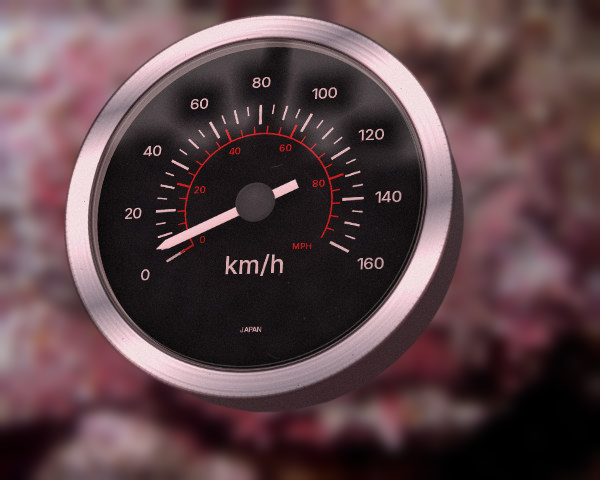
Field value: 5 km/h
